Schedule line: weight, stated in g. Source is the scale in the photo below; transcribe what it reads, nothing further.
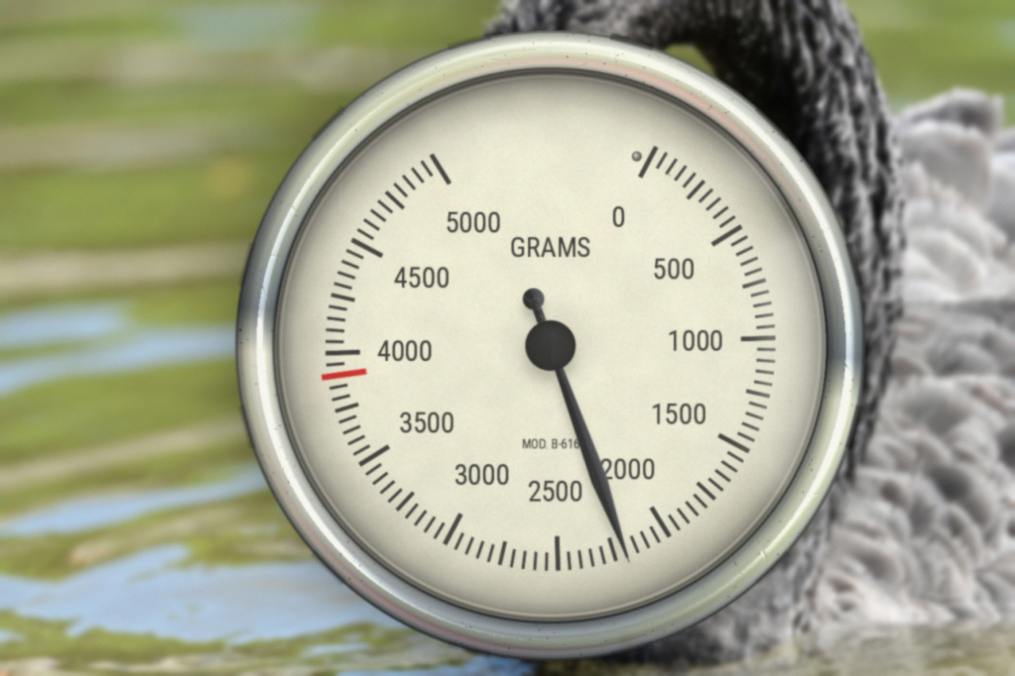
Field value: 2200 g
